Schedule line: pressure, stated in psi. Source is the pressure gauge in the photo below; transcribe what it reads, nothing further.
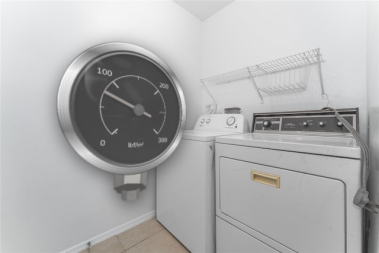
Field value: 75 psi
